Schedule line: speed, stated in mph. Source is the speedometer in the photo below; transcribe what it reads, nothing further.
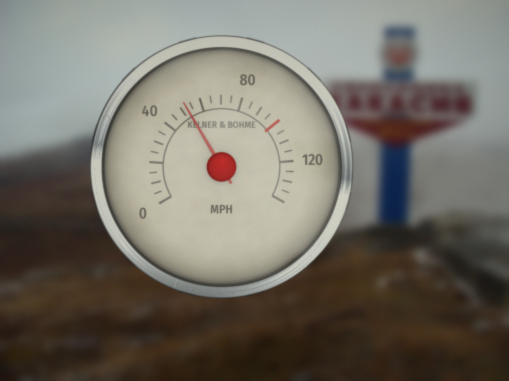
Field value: 52.5 mph
